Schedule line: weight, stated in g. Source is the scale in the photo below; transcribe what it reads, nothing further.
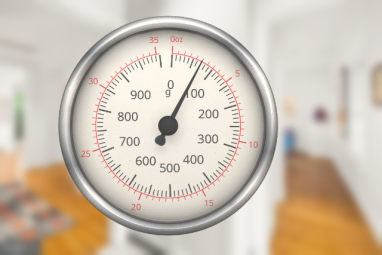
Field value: 70 g
